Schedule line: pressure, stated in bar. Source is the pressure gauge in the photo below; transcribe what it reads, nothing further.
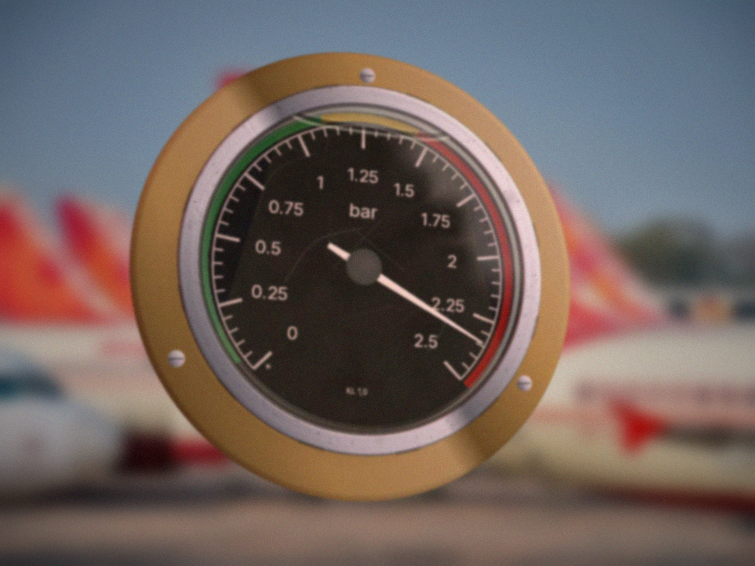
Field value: 2.35 bar
